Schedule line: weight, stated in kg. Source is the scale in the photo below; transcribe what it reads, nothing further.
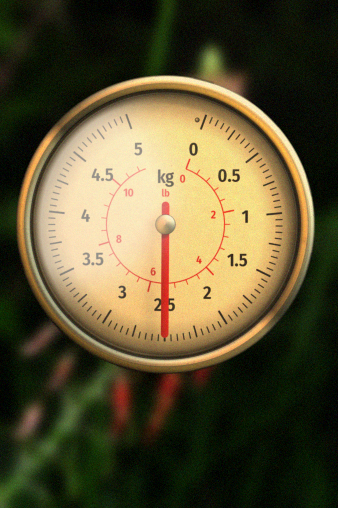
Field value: 2.5 kg
